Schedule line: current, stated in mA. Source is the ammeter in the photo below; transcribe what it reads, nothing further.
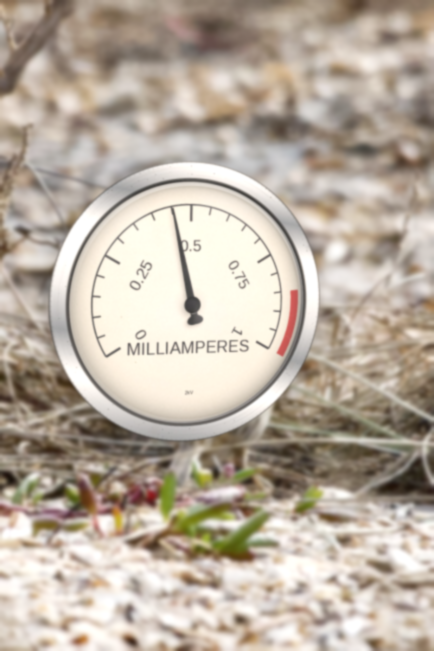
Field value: 0.45 mA
